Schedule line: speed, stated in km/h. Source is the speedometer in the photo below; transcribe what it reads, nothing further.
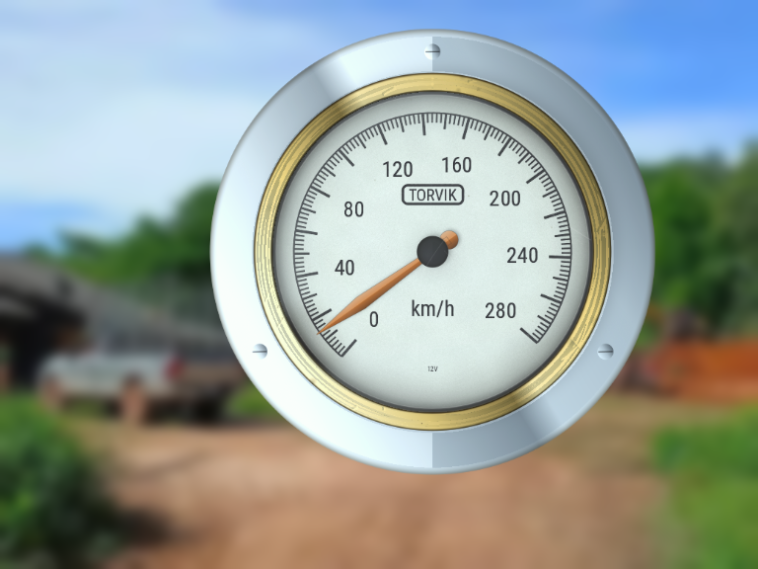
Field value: 14 km/h
